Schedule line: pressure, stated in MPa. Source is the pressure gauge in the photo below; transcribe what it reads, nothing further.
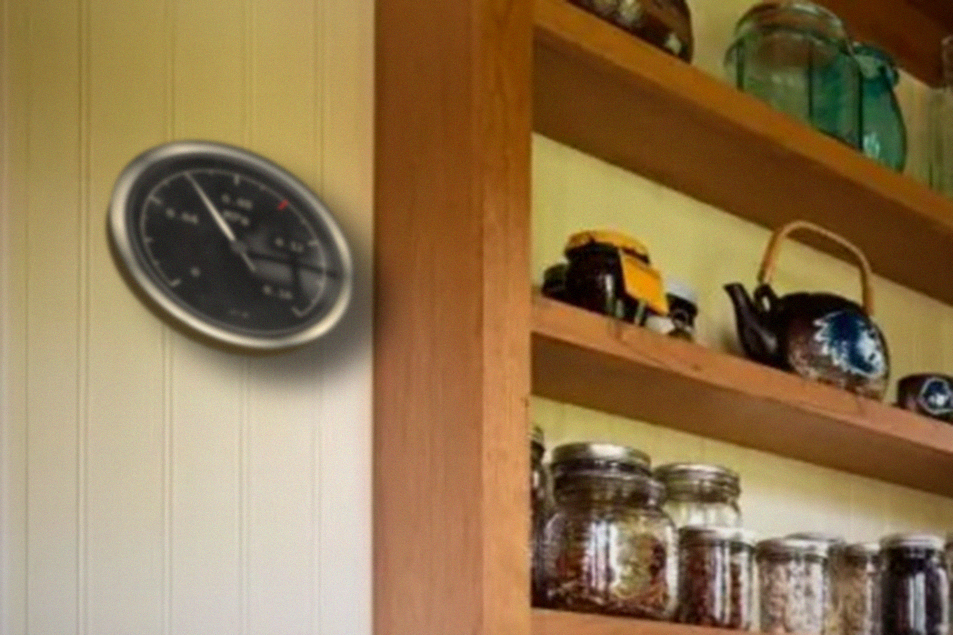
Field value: 0.06 MPa
